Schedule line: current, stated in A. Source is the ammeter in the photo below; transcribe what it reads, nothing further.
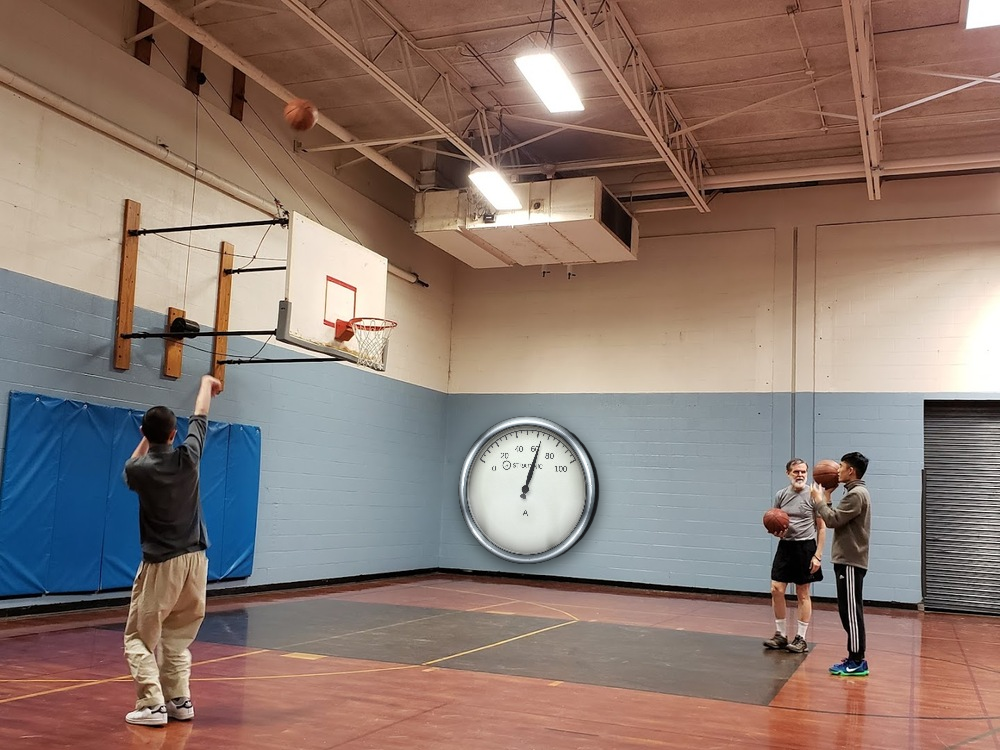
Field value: 65 A
